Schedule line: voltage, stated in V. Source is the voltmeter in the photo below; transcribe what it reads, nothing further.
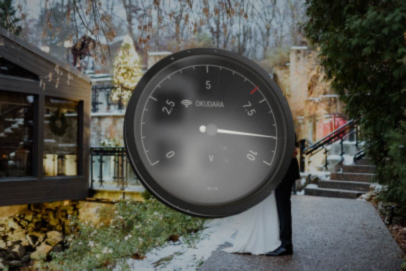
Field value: 9 V
